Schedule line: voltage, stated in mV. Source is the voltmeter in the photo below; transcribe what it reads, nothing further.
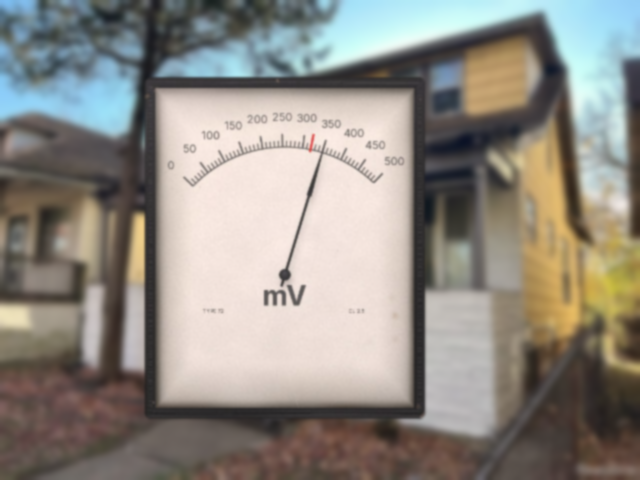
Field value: 350 mV
